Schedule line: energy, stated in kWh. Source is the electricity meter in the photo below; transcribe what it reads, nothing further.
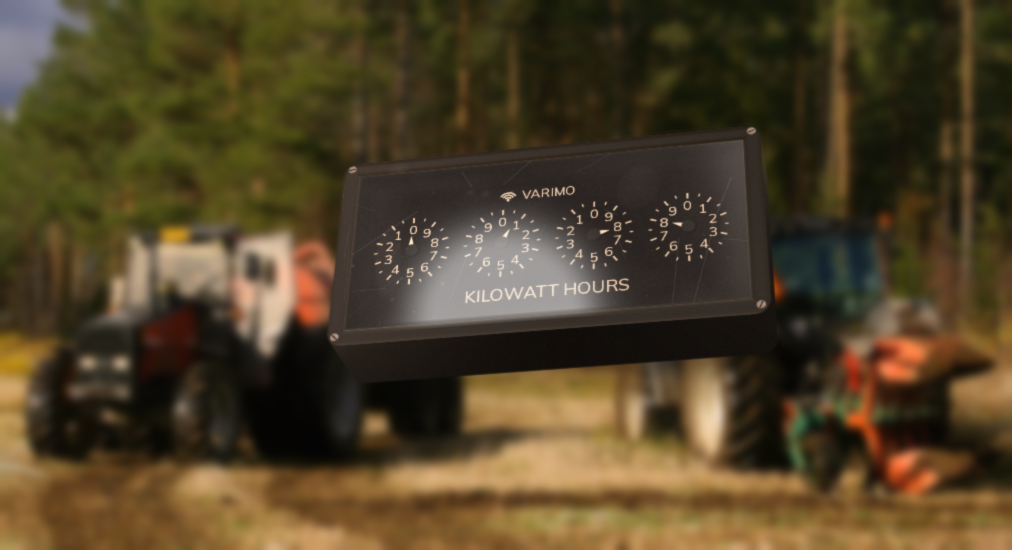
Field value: 78 kWh
